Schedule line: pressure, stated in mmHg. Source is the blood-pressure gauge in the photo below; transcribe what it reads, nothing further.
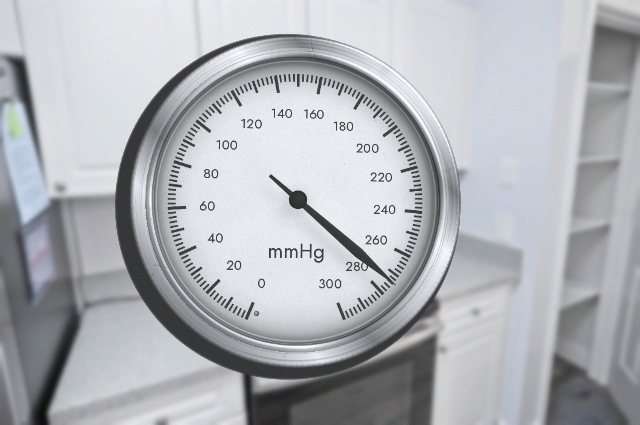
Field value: 274 mmHg
